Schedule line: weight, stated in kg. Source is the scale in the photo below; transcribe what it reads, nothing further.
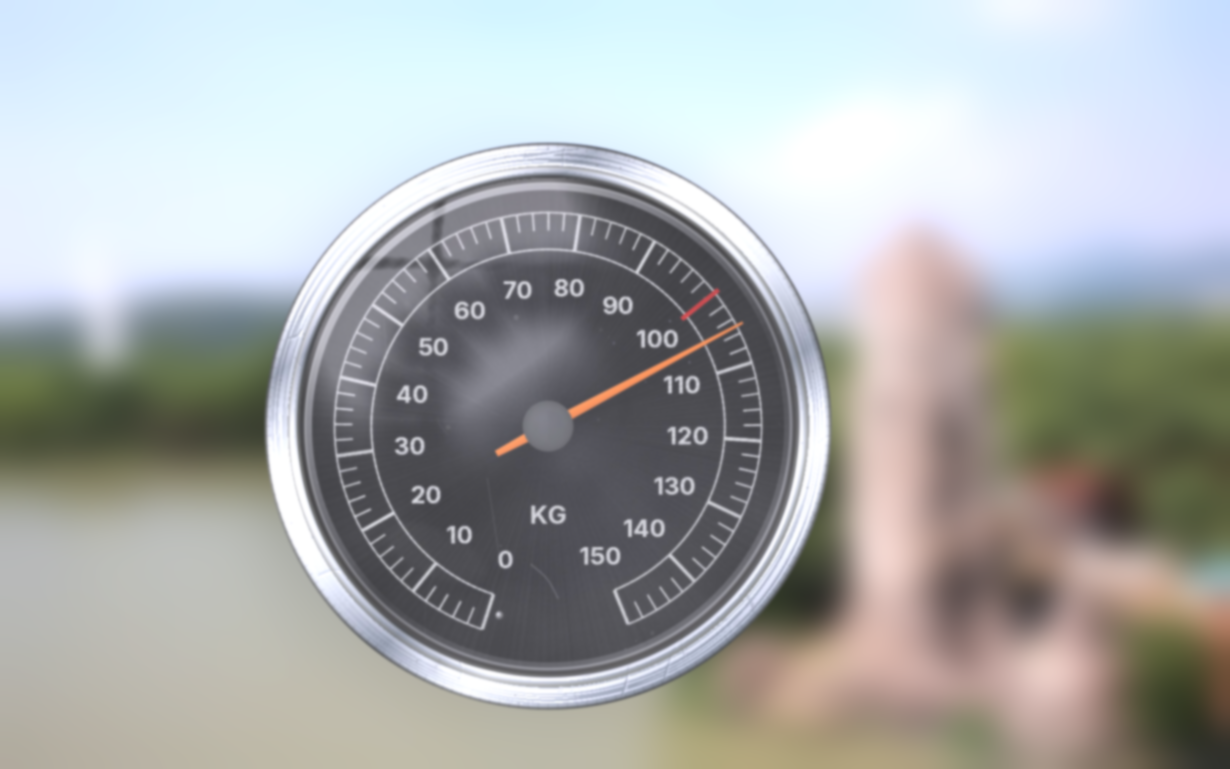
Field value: 105 kg
